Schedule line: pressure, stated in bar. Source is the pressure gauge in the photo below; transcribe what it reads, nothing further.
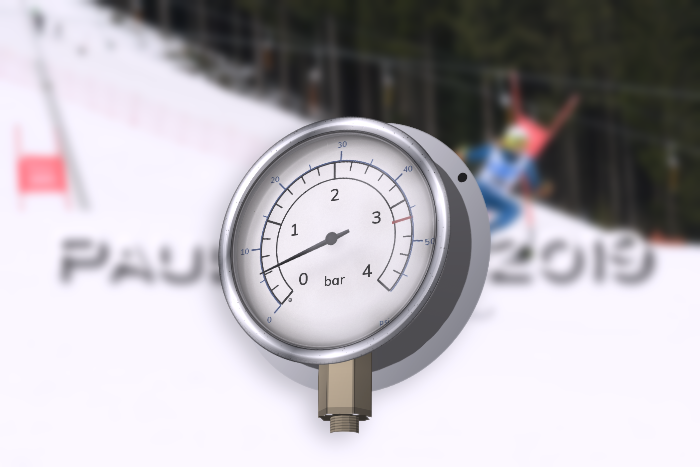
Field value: 0.4 bar
